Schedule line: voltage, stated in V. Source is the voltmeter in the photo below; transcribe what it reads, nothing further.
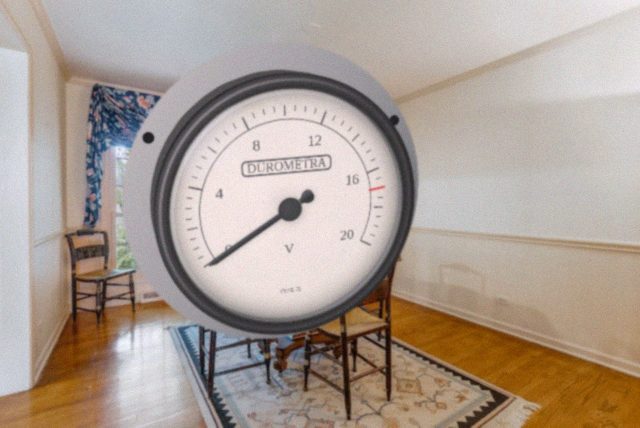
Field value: 0 V
